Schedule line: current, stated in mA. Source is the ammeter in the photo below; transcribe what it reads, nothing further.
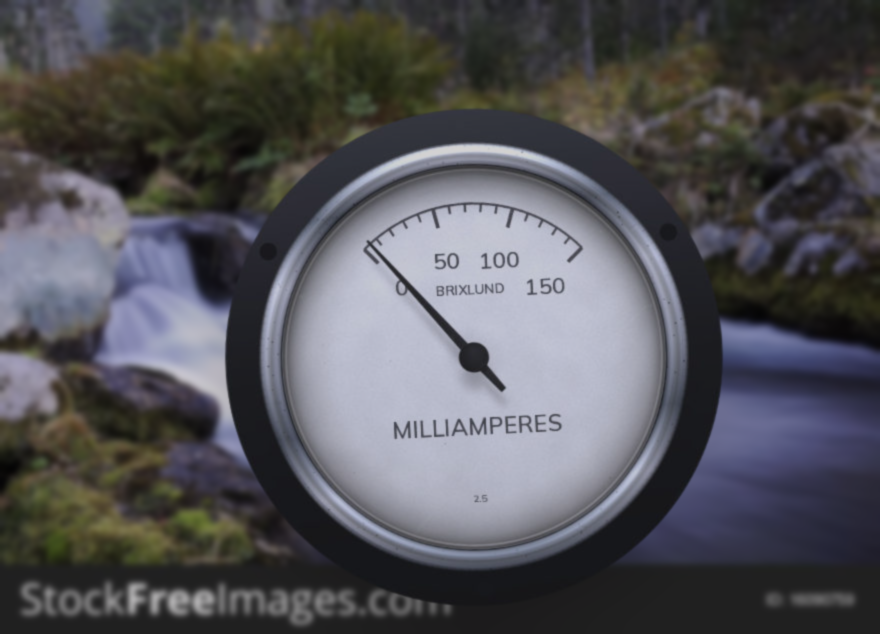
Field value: 5 mA
